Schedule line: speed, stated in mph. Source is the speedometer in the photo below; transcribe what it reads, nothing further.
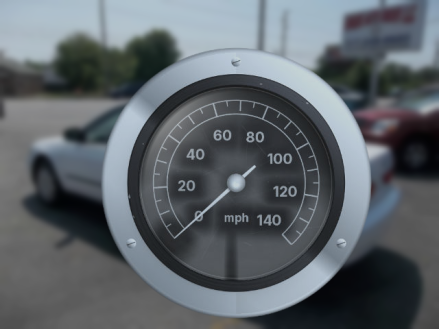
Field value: 0 mph
